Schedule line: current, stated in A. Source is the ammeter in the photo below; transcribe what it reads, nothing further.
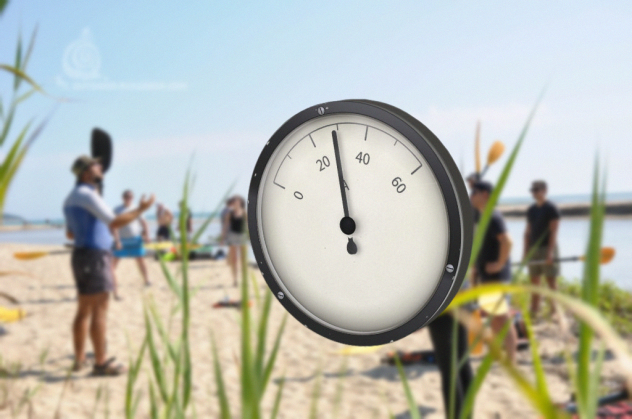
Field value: 30 A
